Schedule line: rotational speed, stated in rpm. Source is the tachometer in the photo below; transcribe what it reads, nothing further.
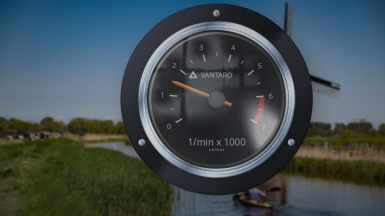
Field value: 1500 rpm
